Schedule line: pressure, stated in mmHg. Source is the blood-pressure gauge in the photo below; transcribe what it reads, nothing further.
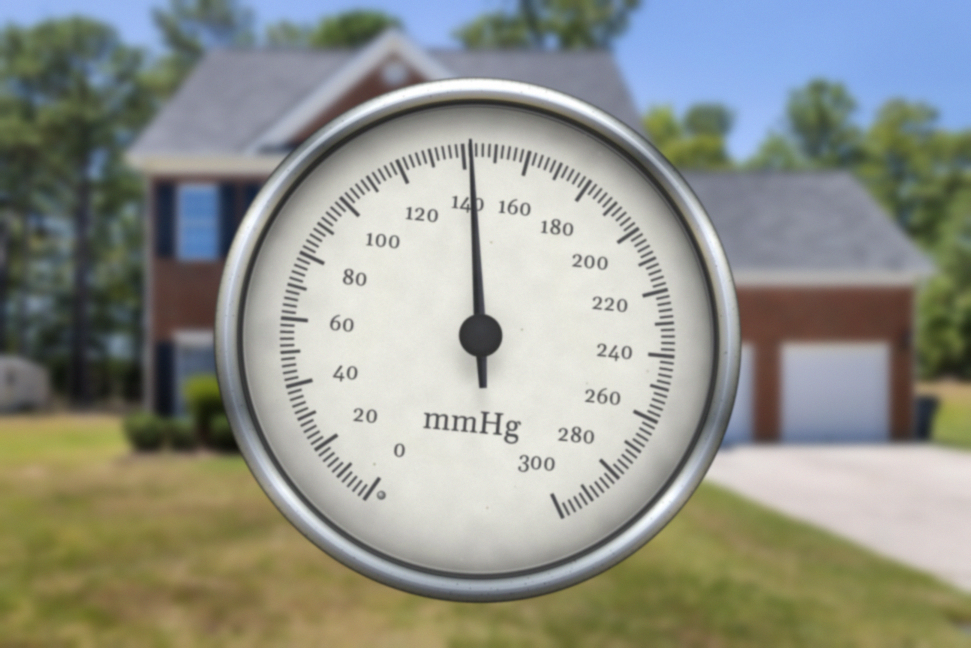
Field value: 142 mmHg
